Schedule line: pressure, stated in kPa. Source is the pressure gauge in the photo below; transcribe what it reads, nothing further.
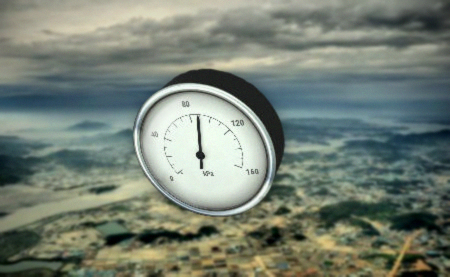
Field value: 90 kPa
